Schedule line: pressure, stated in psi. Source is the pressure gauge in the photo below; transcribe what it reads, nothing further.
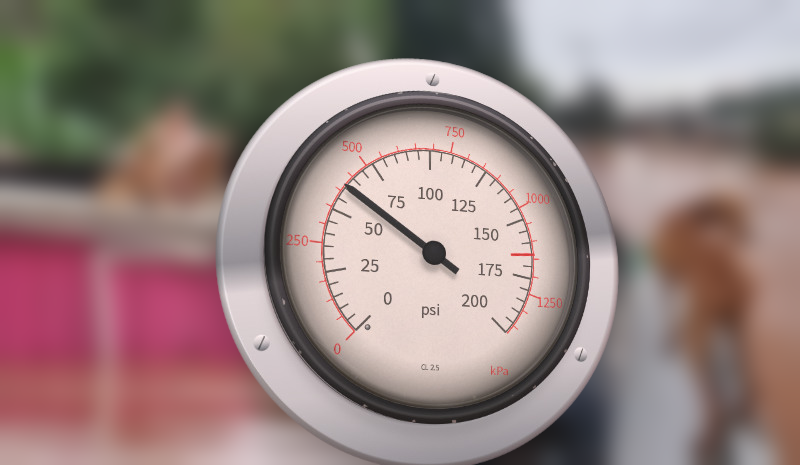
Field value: 60 psi
